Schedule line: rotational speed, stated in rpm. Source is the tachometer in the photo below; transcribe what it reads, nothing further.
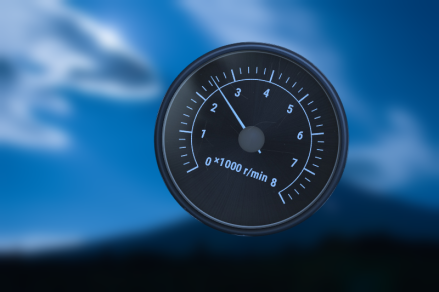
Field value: 2500 rpm
